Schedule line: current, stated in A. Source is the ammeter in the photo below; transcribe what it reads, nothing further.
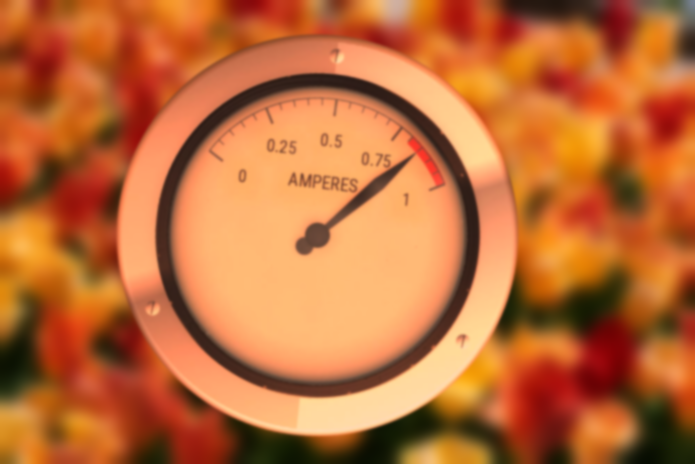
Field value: 0.85 A
